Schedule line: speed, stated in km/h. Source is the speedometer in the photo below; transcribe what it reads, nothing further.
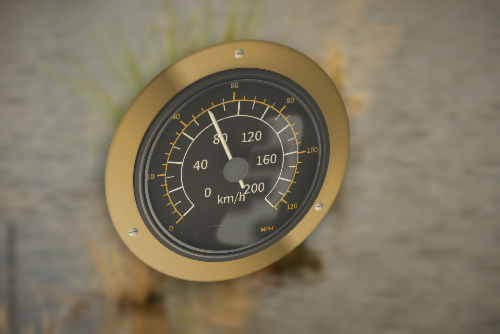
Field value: 80 km/h
